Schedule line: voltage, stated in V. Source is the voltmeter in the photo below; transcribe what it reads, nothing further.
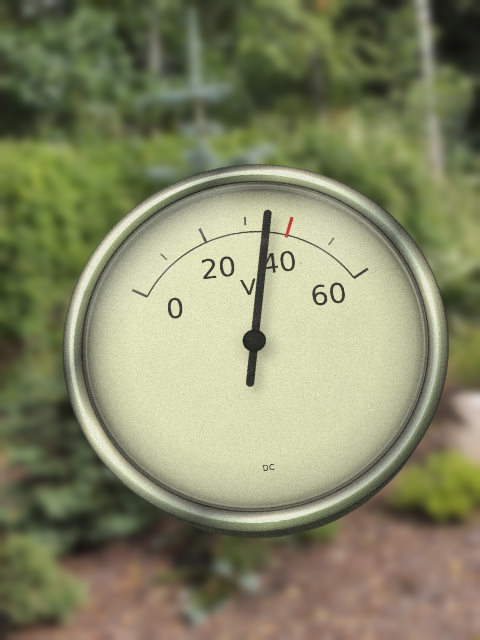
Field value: 35 V
